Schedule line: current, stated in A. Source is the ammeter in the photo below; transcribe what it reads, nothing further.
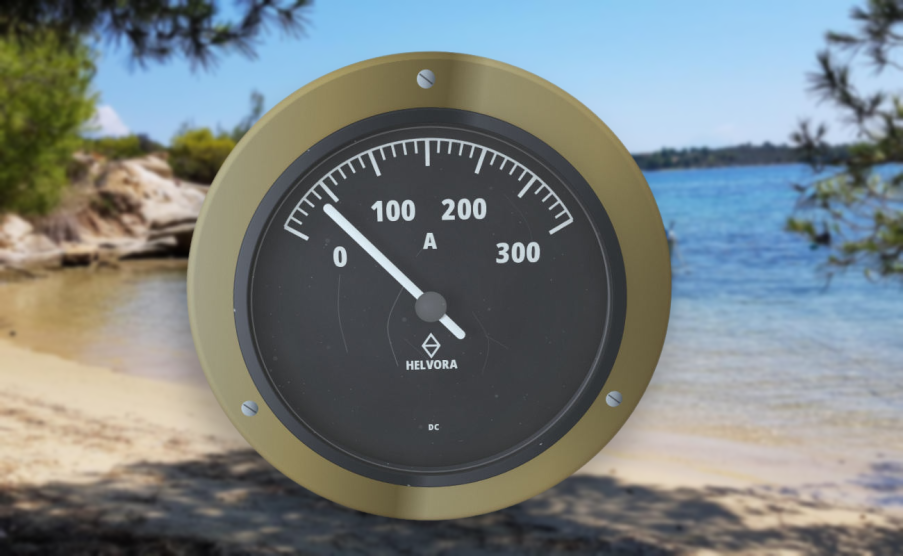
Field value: 40 A
